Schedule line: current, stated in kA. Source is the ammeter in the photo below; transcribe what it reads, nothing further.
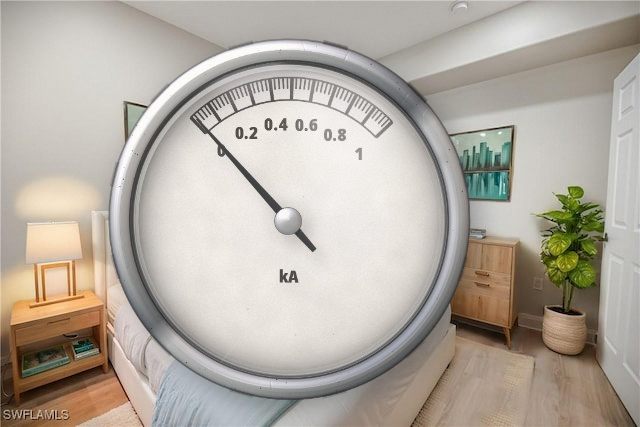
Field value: 0.02 kA
